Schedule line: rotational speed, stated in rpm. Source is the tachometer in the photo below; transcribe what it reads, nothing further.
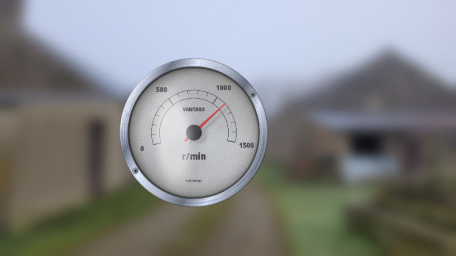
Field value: 1100 rpm
